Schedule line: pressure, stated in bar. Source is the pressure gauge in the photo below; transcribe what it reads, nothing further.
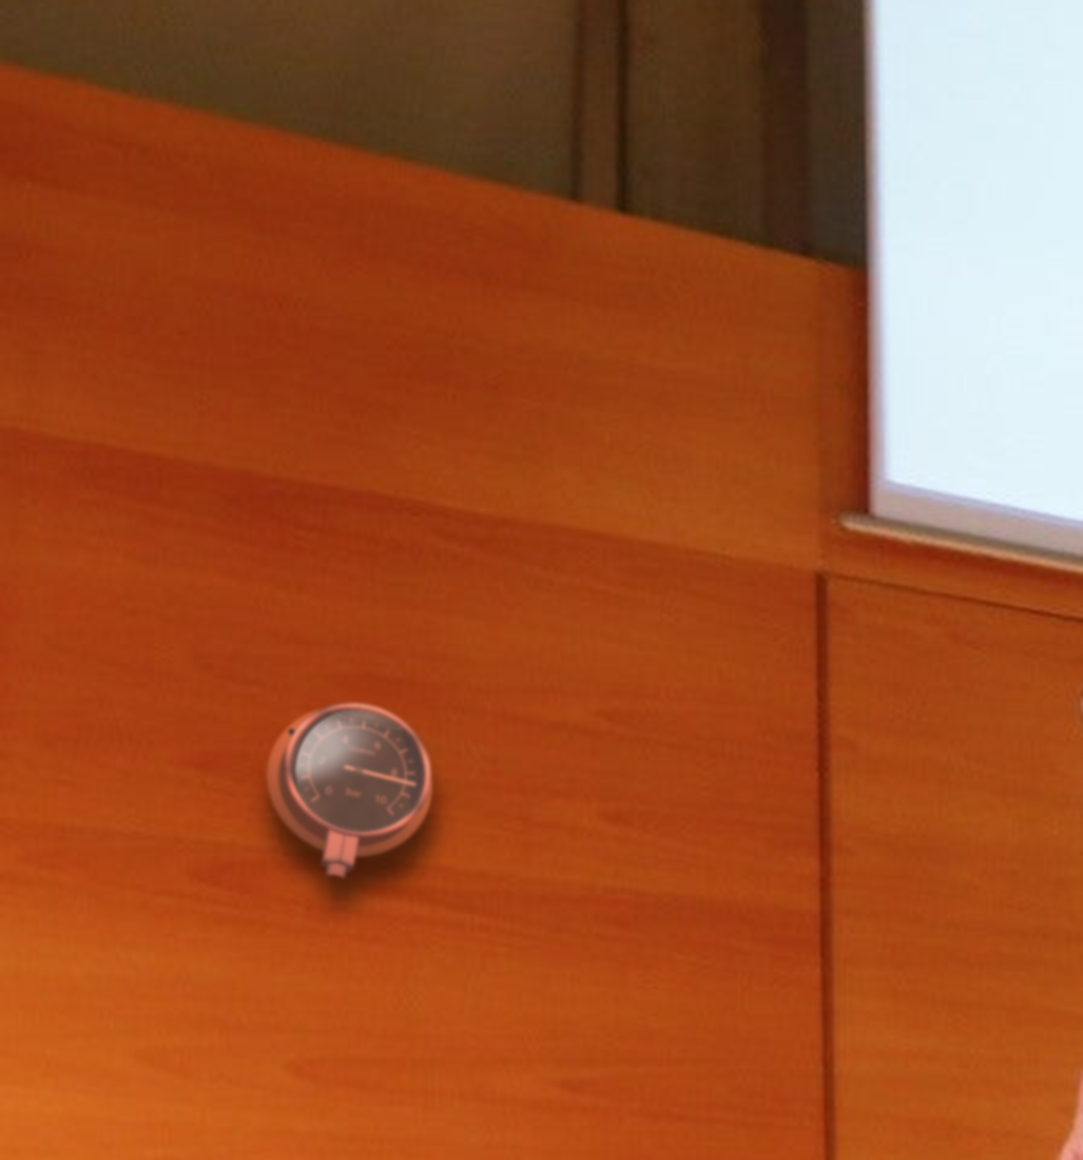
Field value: 8.5 bar
